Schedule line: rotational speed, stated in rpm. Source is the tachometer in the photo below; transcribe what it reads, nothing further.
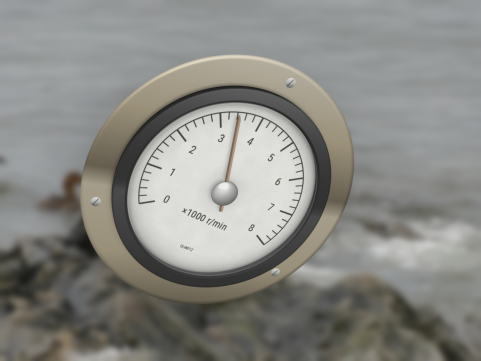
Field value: 3400 rpm
